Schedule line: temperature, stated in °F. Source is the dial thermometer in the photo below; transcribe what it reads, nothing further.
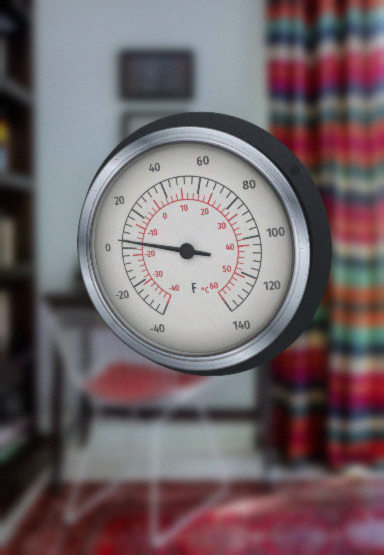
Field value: 4 °F
